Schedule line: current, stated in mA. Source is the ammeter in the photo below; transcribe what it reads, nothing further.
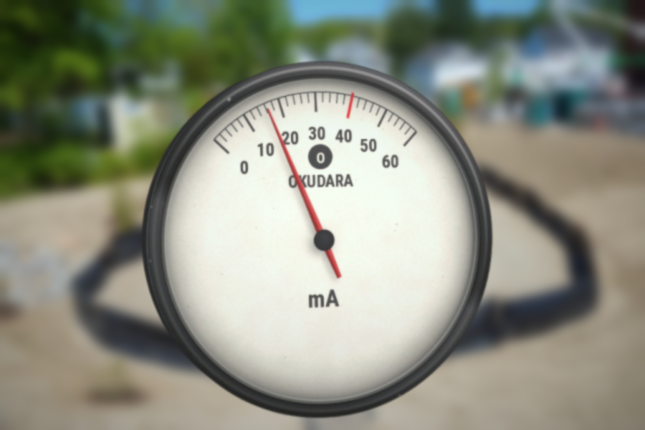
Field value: 16 mA
